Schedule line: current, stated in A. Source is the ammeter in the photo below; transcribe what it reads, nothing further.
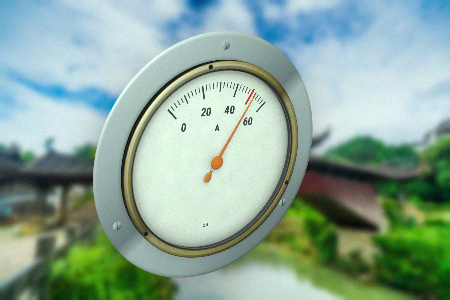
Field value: 50 A
